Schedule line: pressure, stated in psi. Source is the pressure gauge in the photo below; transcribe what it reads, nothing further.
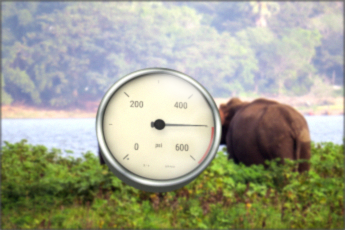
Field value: 500 psi
